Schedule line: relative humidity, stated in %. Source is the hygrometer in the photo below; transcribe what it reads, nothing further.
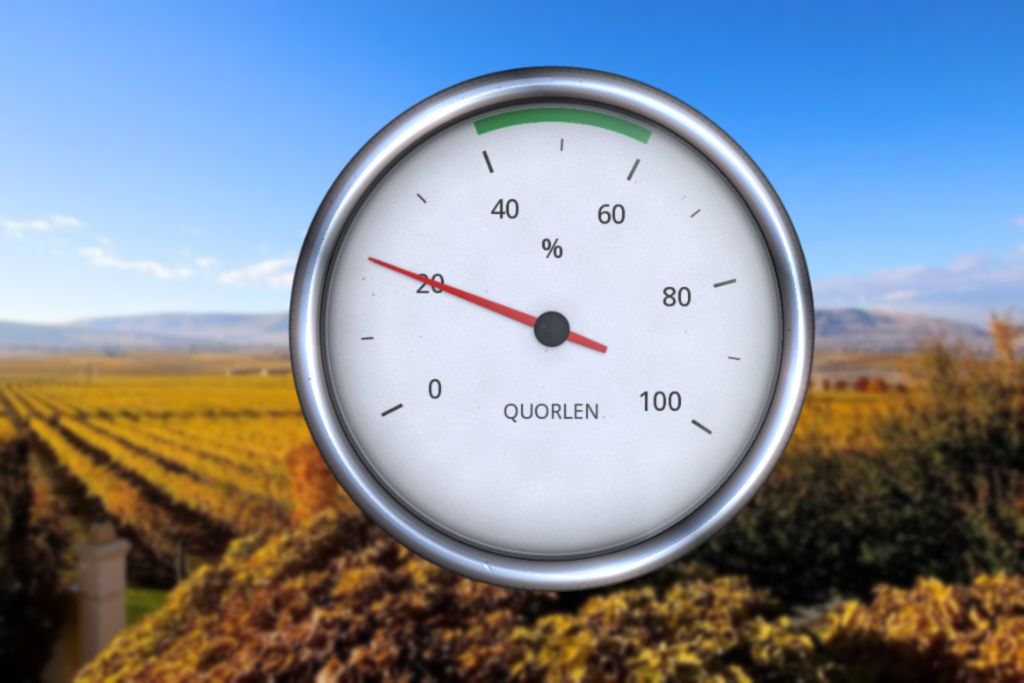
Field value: 20 %
